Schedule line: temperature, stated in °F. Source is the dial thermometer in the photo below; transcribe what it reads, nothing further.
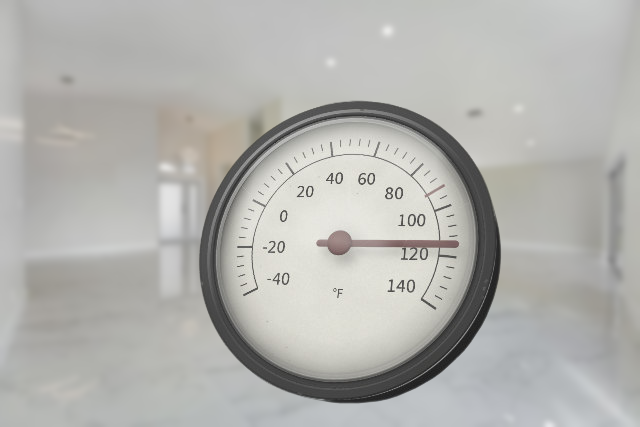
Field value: 116 °F
